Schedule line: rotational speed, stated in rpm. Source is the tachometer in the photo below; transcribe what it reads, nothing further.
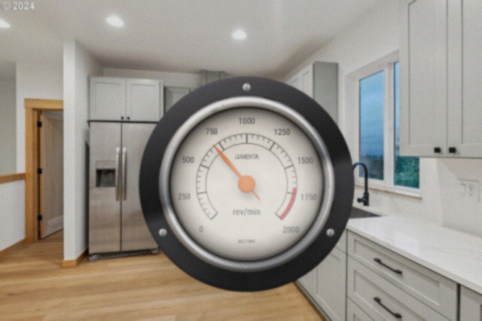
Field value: 700 rpm
